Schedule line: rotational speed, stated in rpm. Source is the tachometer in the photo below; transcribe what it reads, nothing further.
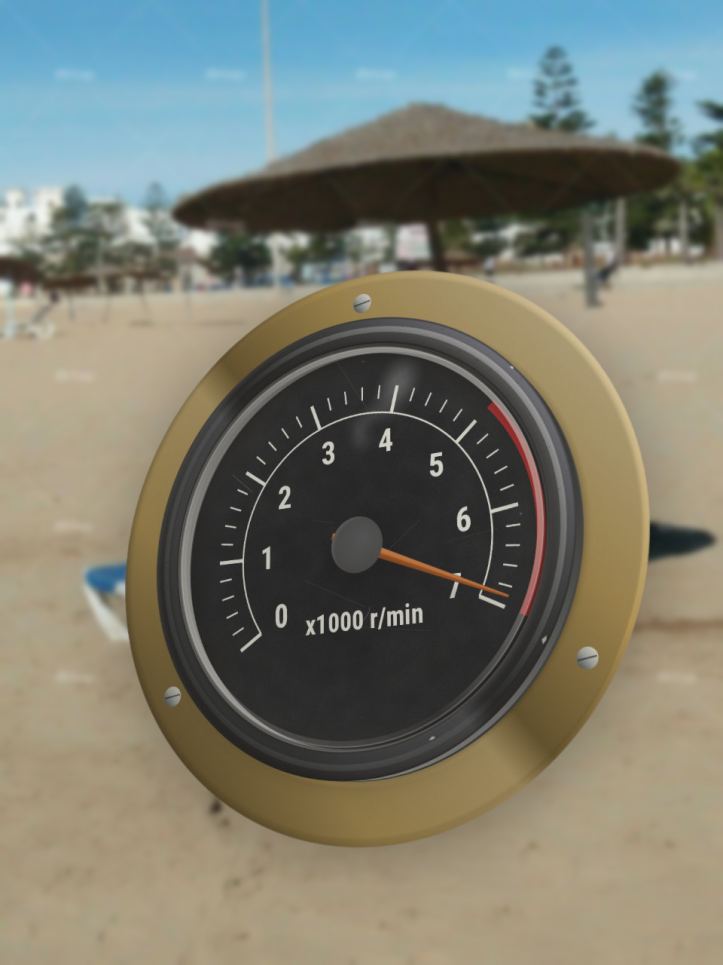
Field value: 6900 rpm
